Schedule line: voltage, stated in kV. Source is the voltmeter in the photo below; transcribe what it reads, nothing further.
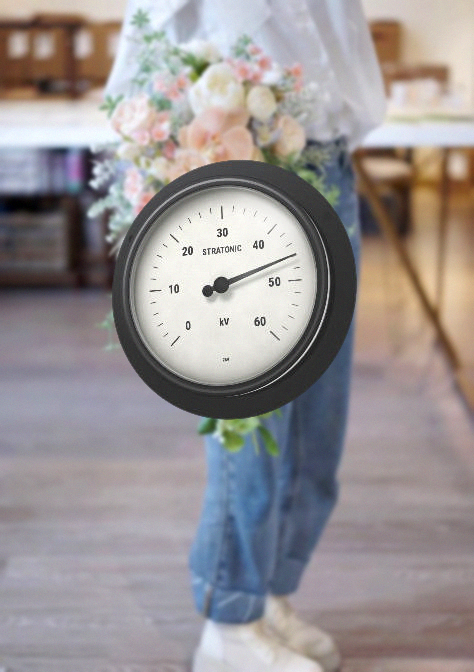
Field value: 46 kV
